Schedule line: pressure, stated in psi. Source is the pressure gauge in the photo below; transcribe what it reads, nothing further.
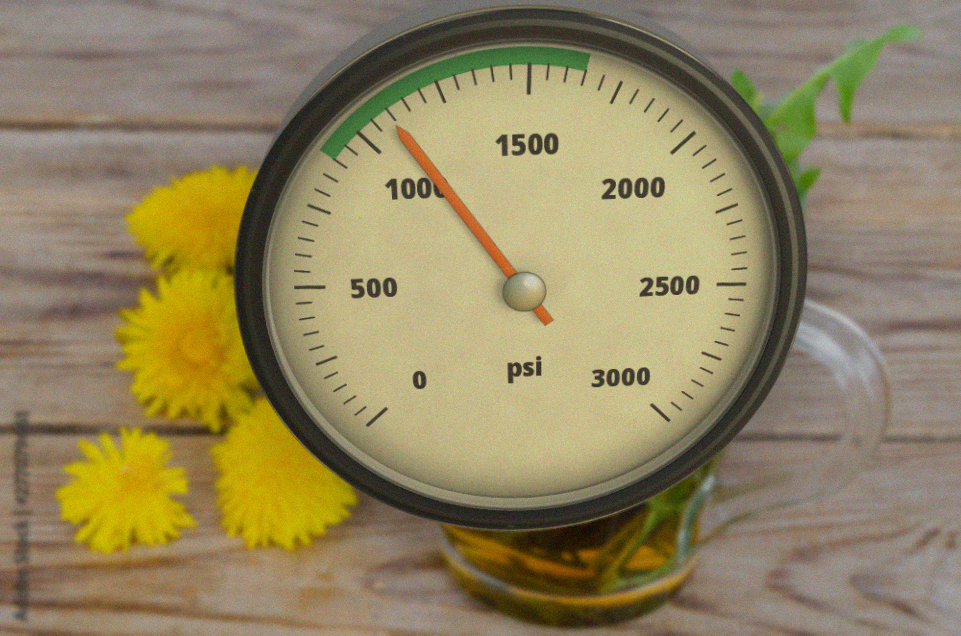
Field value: 1100 psi
